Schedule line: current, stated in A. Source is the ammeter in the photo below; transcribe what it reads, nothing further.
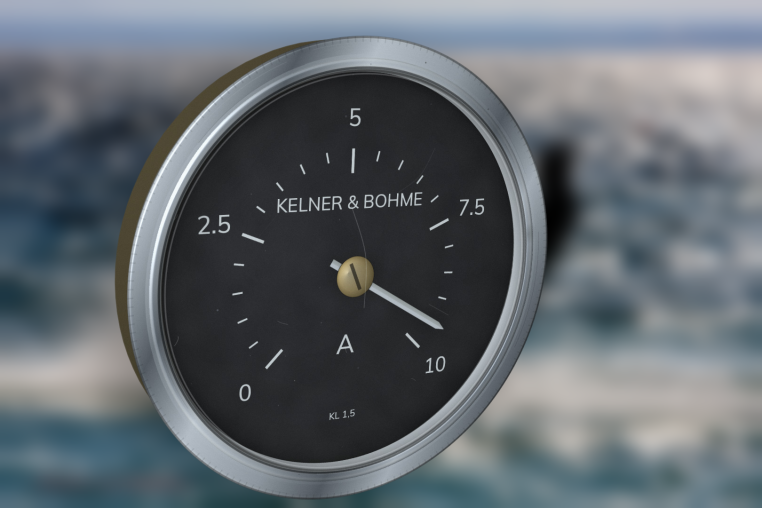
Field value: 9.5 A
